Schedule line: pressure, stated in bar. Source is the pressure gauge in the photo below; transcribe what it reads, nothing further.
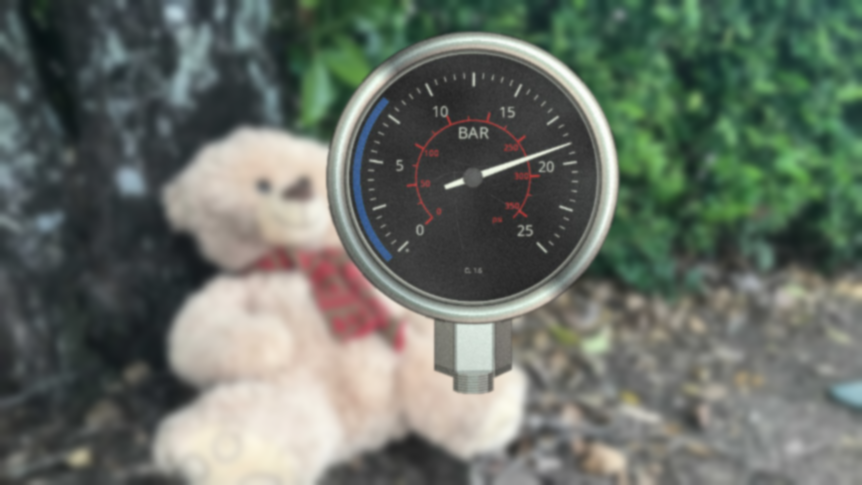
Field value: 19 bar
